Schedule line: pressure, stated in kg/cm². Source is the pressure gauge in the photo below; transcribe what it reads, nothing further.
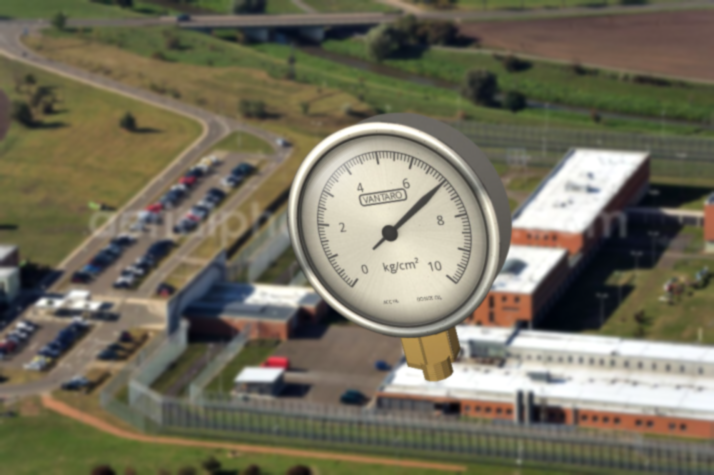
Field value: 7 kg/cm²
